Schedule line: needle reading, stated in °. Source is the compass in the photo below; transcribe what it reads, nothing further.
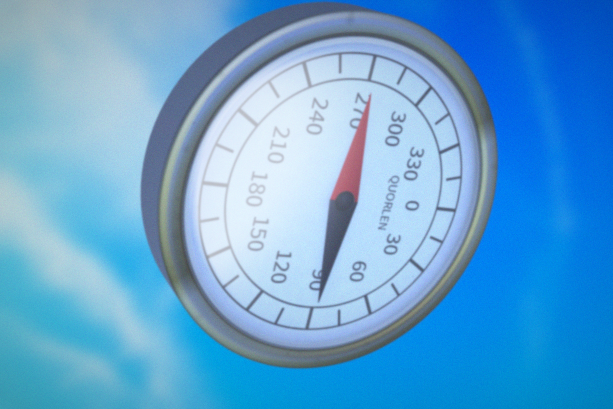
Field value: 270 °
